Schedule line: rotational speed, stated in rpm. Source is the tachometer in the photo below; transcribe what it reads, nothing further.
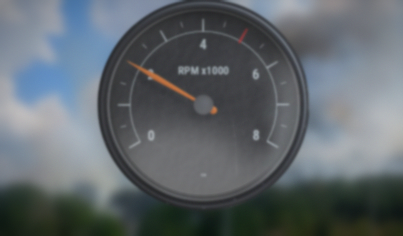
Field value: 2000 rpm
